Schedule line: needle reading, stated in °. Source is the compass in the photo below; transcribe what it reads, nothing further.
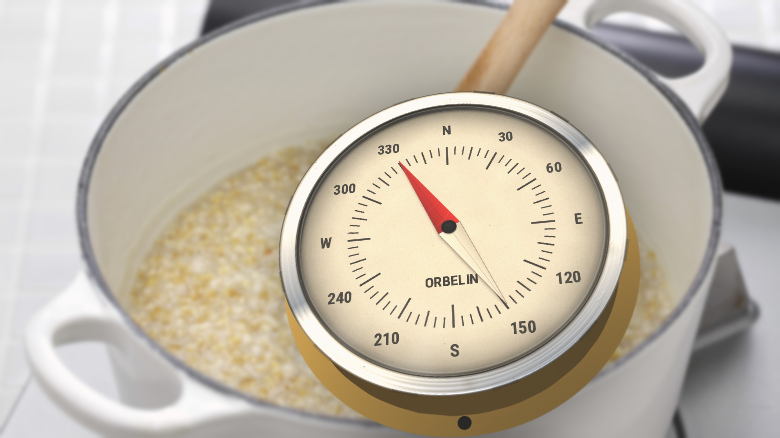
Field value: 330 °
